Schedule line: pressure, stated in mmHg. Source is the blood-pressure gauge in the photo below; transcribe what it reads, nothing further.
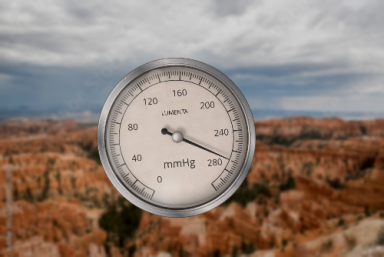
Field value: 270 mmHg
